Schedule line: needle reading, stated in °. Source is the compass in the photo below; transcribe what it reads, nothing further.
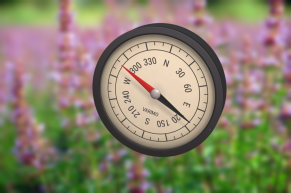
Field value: 290 °
